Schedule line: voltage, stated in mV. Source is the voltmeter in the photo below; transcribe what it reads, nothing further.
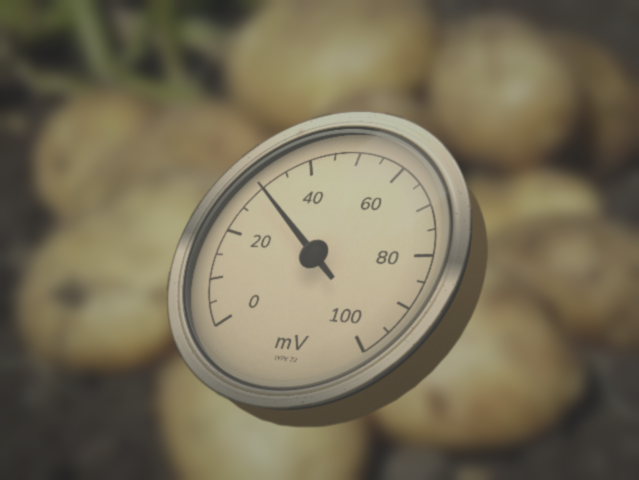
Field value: 30 mV
